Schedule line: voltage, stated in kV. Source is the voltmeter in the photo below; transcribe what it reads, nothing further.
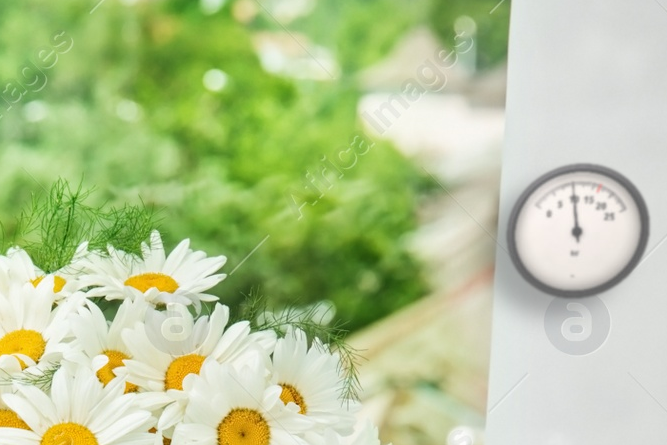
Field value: 10 kV
